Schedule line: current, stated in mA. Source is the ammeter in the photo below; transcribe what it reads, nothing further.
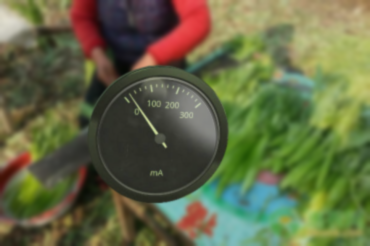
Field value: 20 mA
